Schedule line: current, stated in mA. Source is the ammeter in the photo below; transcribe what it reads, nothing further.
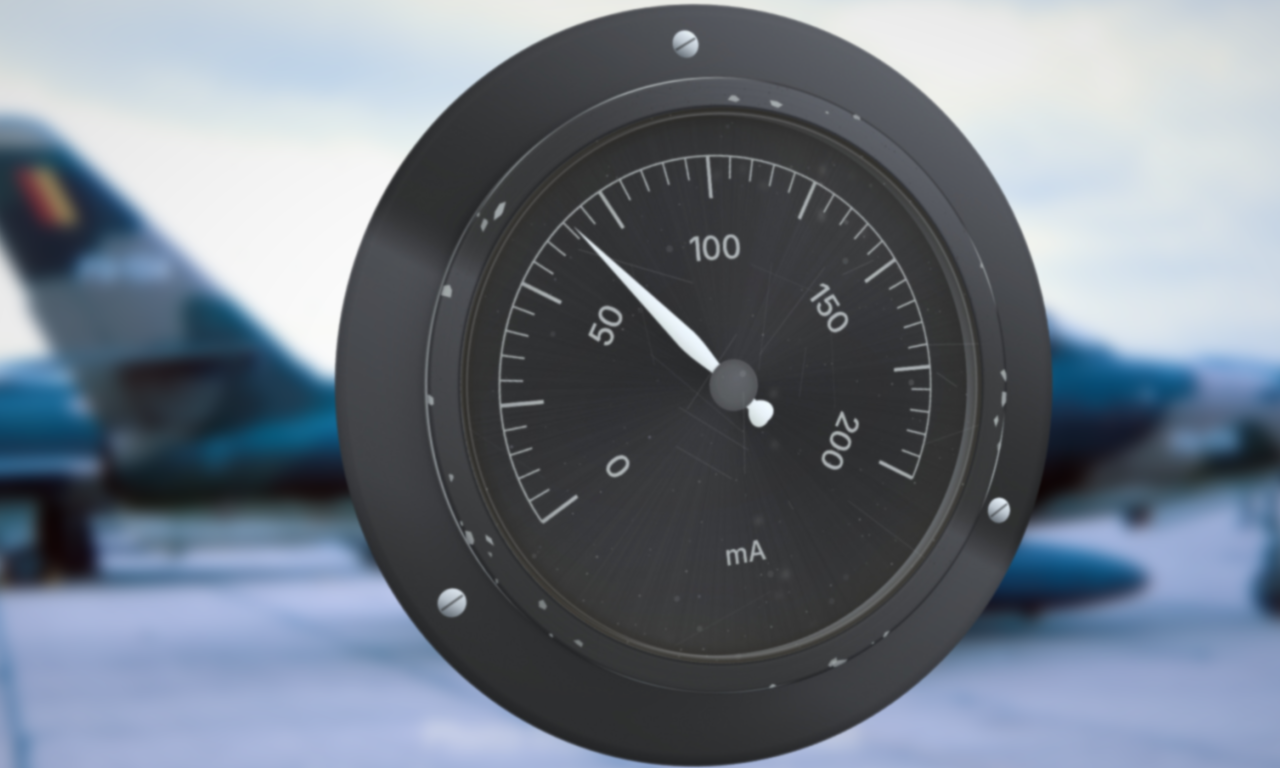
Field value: 65 mA
